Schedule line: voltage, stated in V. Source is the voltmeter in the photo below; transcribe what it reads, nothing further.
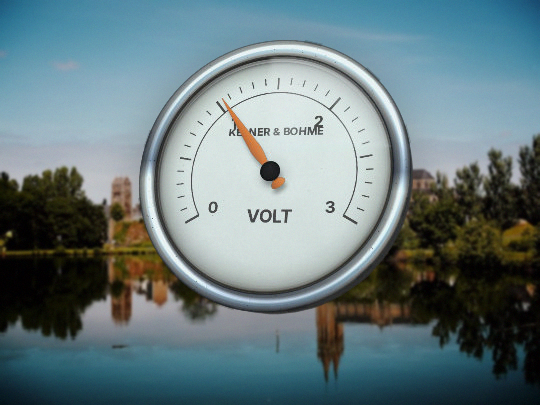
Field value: 1.05 V
